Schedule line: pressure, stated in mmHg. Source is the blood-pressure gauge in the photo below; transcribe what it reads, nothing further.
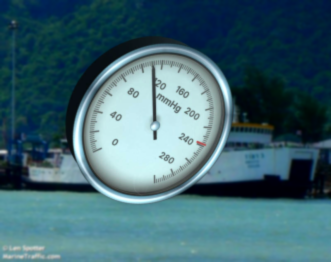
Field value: 110 mmHg
